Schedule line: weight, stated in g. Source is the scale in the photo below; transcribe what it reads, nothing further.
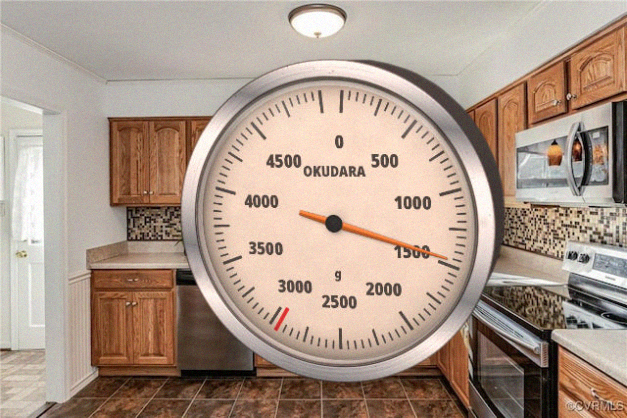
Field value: 1450 g
